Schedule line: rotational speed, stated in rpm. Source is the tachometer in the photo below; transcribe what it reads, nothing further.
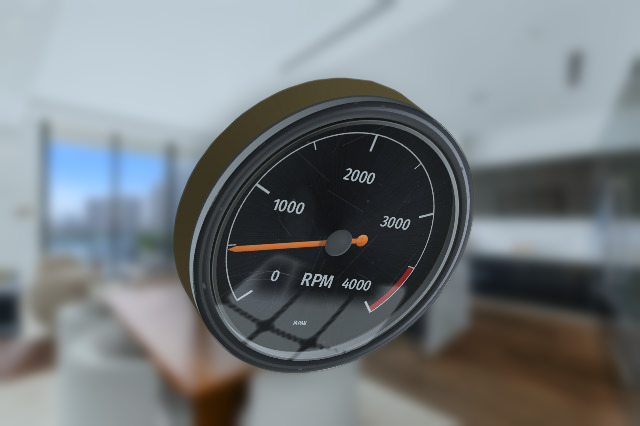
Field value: 500 rpm
